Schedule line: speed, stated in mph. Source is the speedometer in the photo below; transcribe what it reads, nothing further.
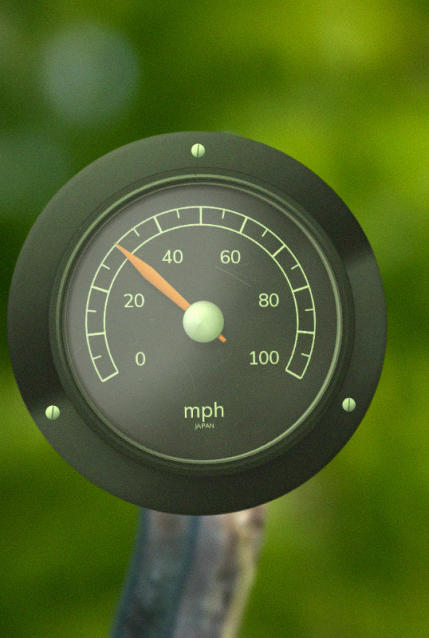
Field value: 30 mph
